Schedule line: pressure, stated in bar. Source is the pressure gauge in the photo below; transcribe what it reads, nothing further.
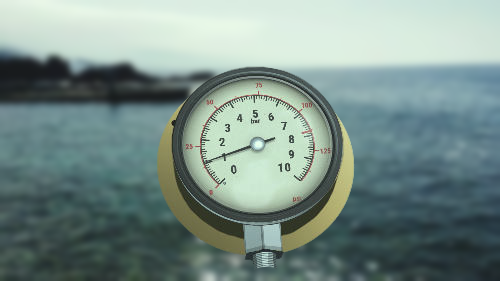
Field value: 1 bar
